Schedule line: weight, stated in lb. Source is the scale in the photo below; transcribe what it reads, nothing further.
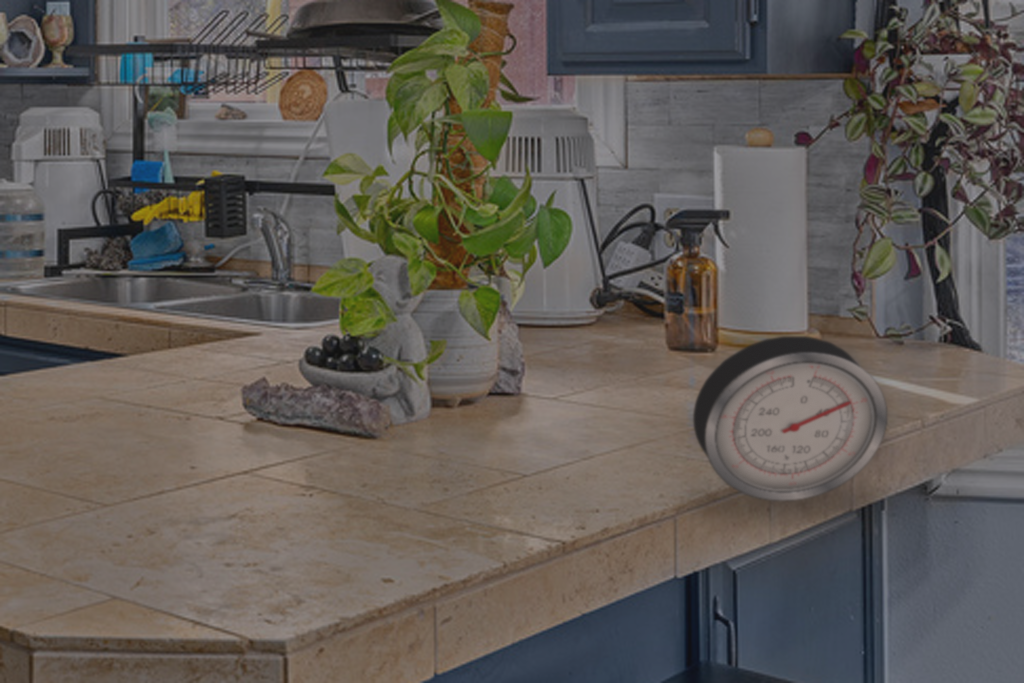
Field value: 40 lb
